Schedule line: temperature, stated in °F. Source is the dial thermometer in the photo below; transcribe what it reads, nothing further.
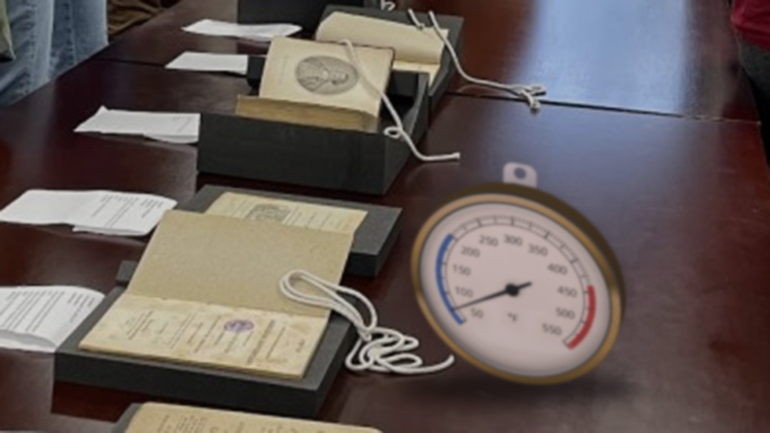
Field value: 75 °F
